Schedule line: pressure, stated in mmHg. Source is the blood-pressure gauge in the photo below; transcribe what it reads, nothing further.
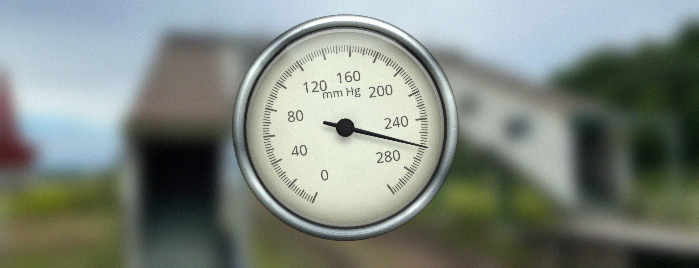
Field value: 260 mmHg
